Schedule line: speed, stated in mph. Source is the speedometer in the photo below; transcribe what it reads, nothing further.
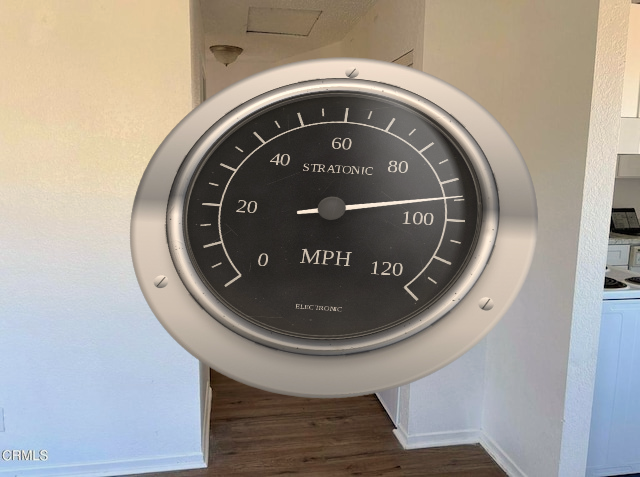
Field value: 95 mph
